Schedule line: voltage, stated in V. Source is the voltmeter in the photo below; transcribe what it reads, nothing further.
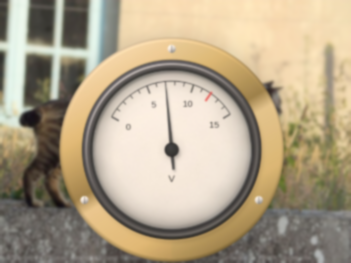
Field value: 7 V
